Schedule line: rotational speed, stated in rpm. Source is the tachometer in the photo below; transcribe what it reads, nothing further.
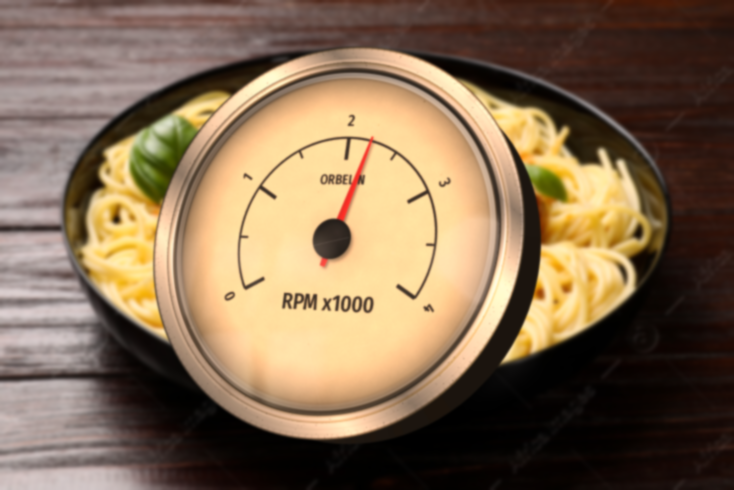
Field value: 2250 rpm
